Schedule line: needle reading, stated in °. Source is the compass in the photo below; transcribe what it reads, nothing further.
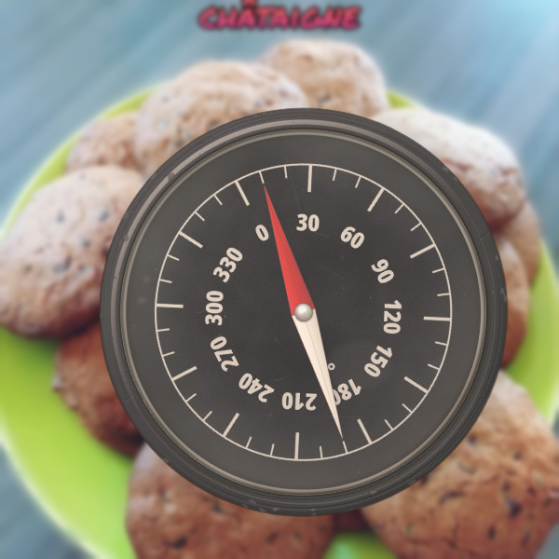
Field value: 10 °
